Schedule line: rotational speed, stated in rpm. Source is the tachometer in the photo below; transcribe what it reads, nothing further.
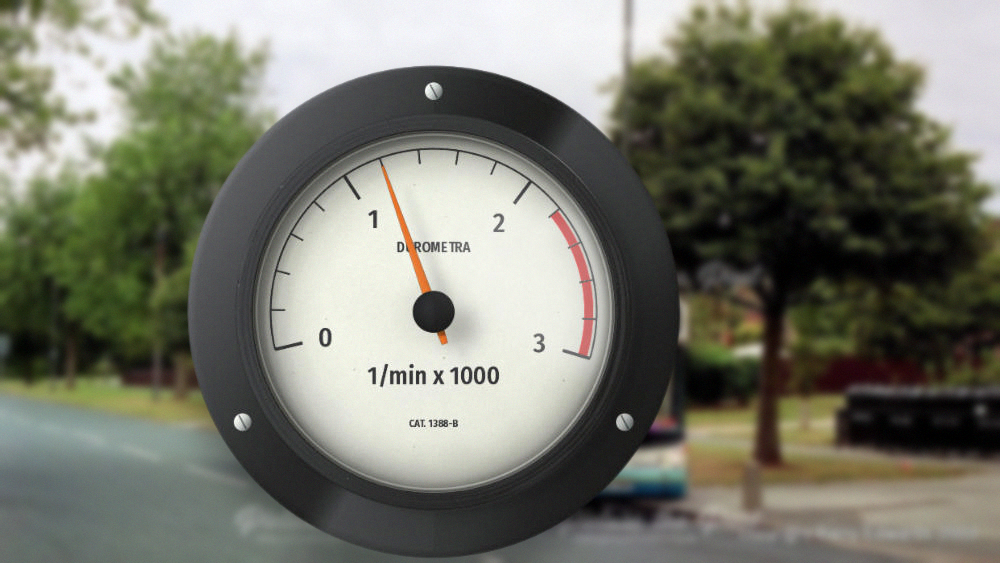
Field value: 1200 rpm
